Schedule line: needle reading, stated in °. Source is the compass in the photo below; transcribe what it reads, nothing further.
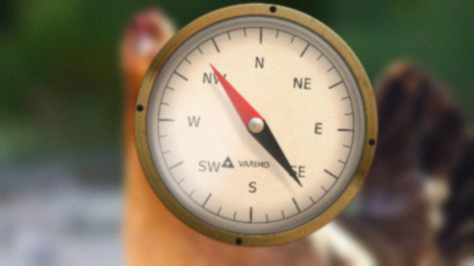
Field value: 320 °
